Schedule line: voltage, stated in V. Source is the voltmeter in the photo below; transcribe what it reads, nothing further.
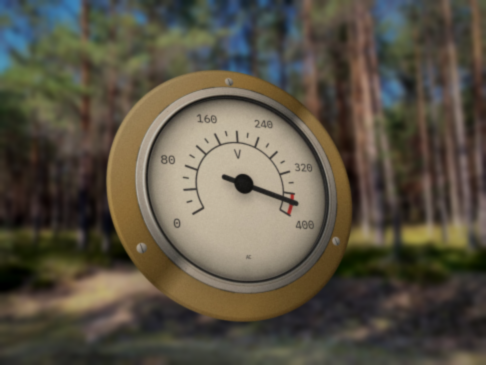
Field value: 380 V
